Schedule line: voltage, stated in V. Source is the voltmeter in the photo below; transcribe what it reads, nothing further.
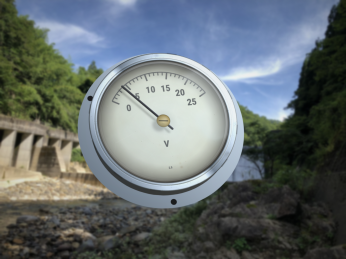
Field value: 4 V
